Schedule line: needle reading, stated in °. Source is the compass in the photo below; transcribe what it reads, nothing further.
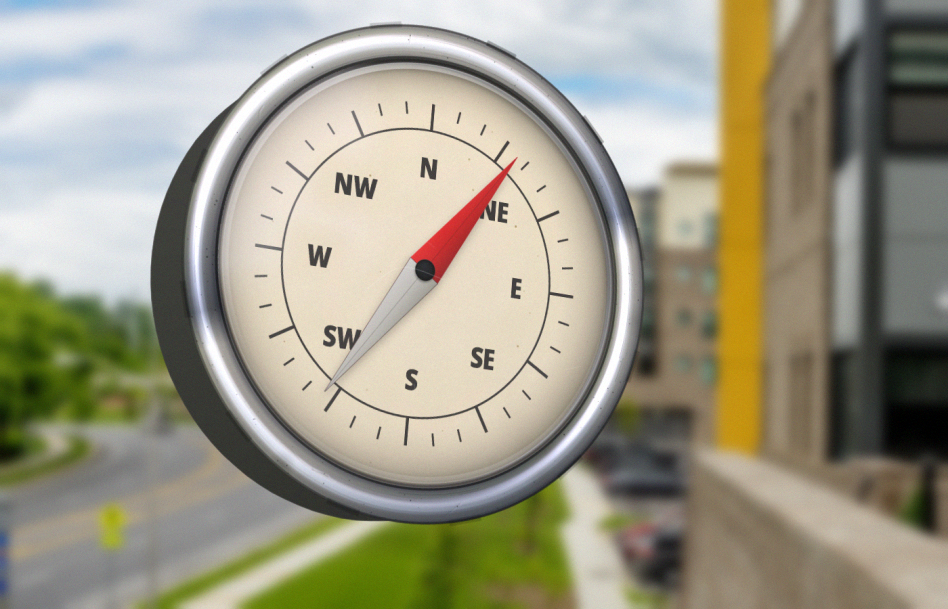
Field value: 35 °
